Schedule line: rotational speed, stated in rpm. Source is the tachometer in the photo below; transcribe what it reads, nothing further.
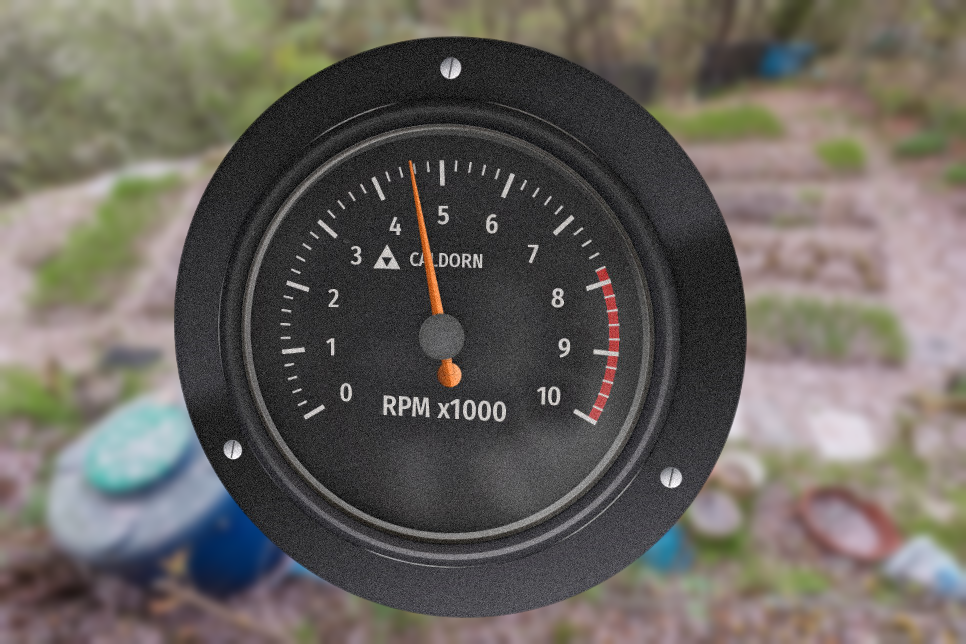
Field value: 4600 rpm
